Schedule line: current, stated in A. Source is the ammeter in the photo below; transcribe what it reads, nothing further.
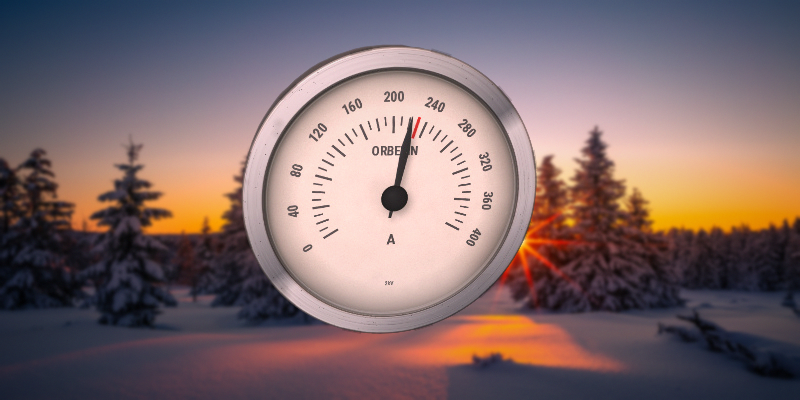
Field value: 220 A
